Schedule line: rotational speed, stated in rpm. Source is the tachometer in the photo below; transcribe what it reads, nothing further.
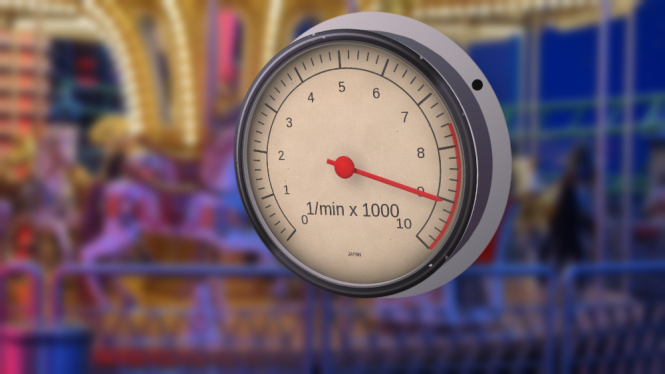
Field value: 9000 rpm
